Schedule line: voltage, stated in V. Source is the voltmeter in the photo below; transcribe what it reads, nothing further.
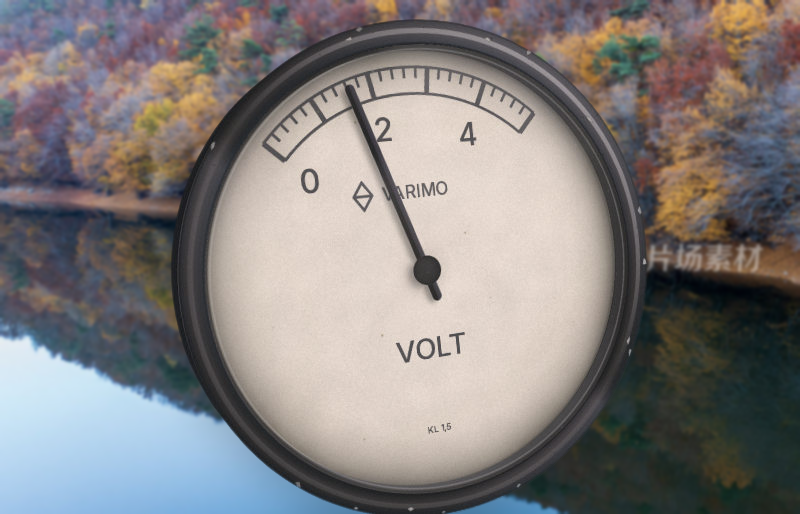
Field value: 1.6 V
